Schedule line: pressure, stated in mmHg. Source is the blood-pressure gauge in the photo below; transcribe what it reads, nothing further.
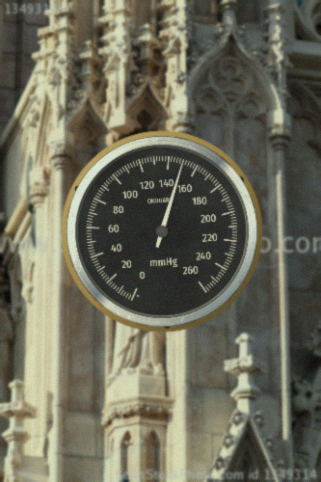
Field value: 150 mmHg
